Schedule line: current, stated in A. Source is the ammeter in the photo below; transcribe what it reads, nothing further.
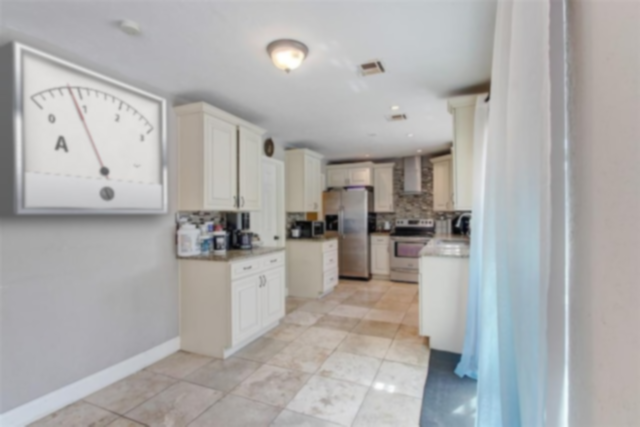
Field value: 0.8 A
